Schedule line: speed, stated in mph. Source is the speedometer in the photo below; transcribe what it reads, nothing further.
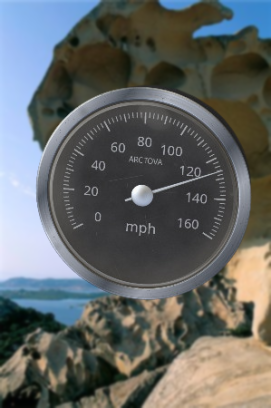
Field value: 126 mph
